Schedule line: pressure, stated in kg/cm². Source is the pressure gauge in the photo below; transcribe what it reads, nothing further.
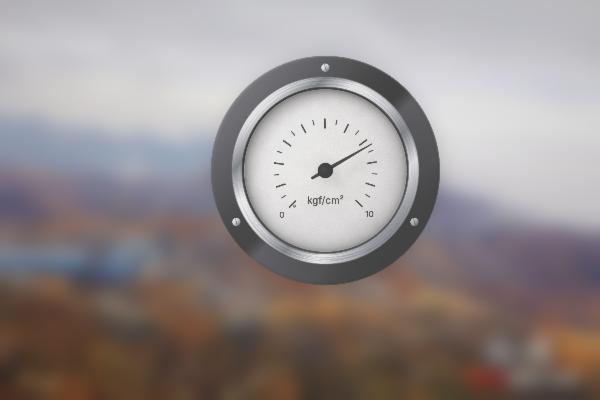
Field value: 7.25 kg/cm²
